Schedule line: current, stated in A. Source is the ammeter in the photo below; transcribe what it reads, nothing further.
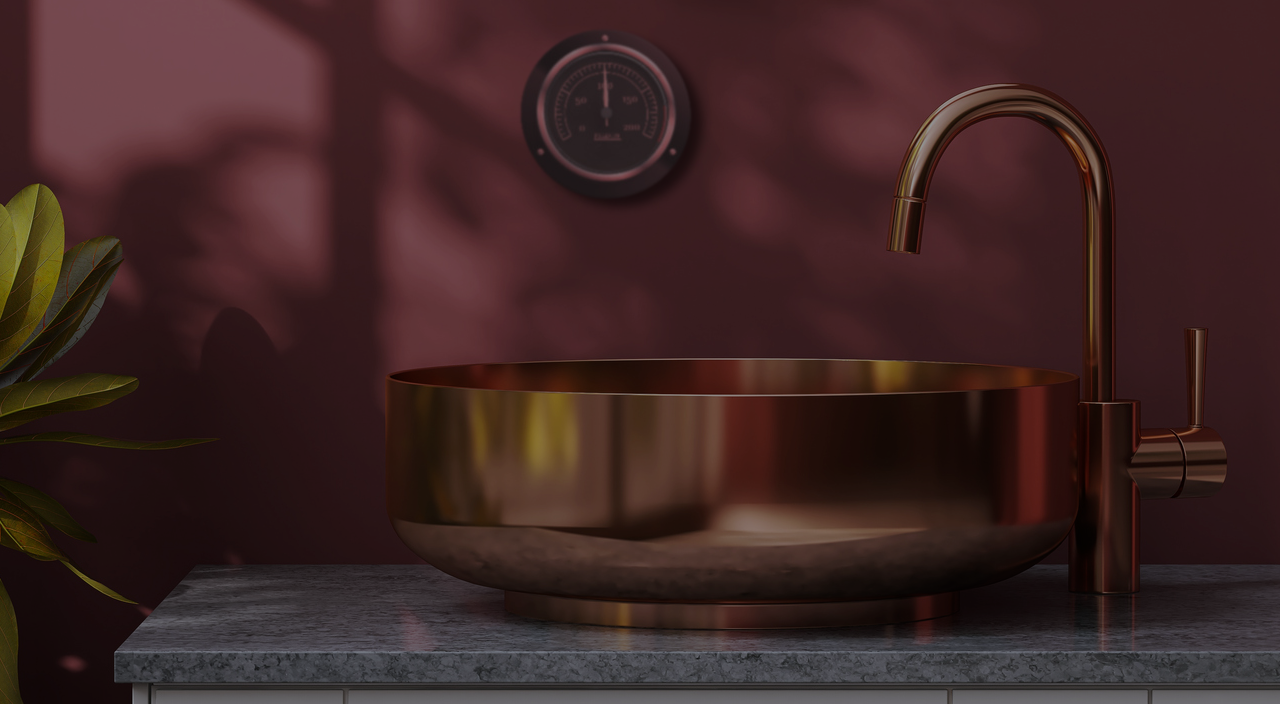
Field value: 100 A
